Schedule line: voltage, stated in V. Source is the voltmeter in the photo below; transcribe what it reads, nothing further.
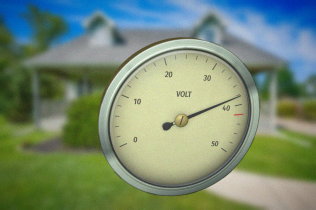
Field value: 38 V
